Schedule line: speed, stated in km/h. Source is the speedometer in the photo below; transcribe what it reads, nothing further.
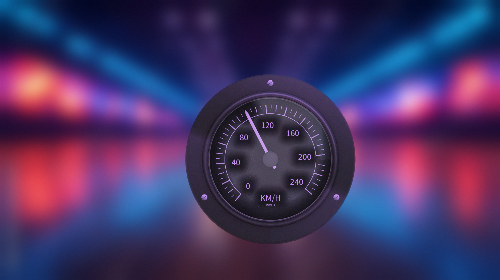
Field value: 100 km/h
